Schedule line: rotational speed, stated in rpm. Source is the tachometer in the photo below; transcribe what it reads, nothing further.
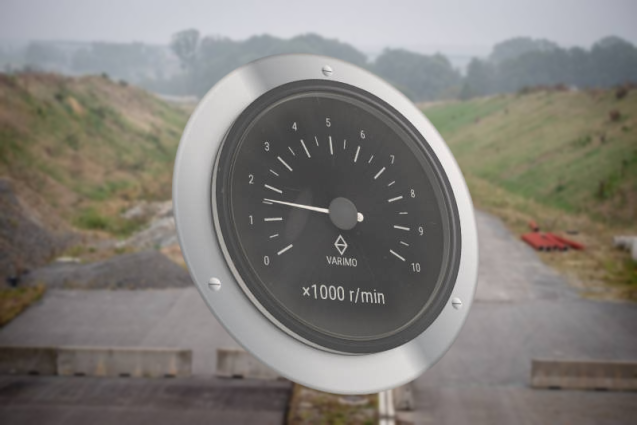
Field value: 1500 rpm
